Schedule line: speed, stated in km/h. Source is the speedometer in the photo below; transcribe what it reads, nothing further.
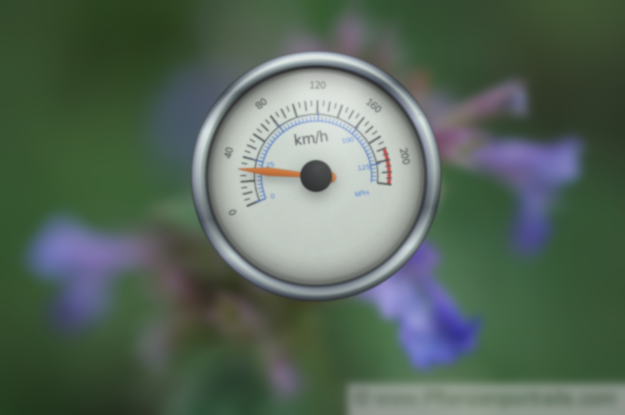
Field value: 30 km/h
